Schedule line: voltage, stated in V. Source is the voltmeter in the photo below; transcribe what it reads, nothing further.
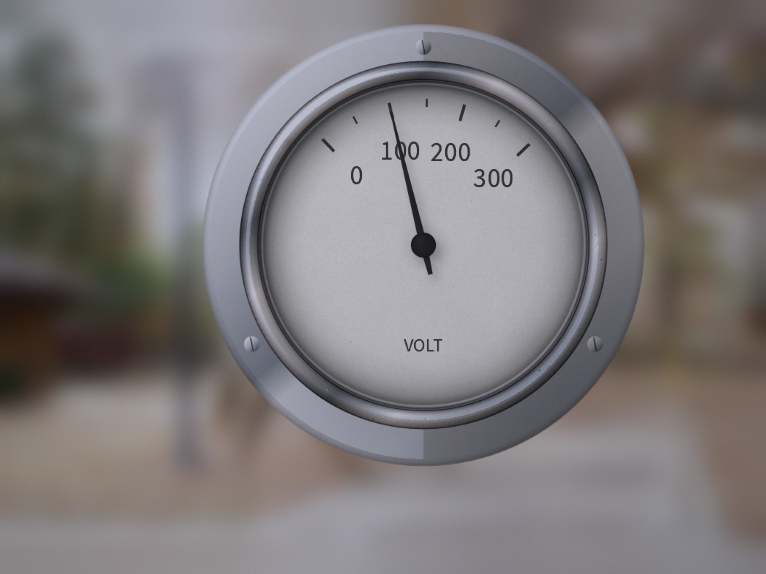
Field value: 100 V
